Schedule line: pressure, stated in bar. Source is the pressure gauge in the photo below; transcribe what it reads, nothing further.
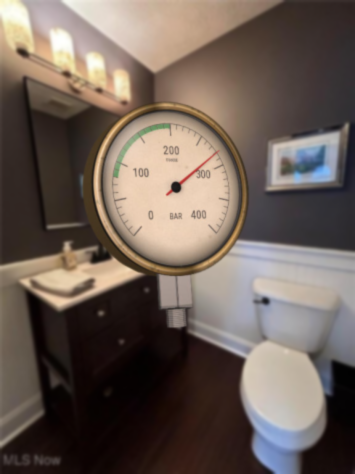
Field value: 280 bar
